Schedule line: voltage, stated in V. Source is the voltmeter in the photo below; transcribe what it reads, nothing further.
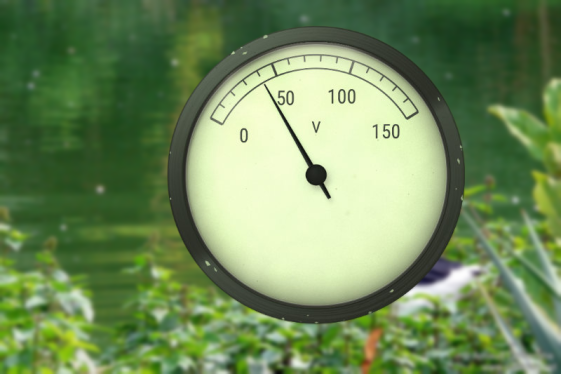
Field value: 40 V
